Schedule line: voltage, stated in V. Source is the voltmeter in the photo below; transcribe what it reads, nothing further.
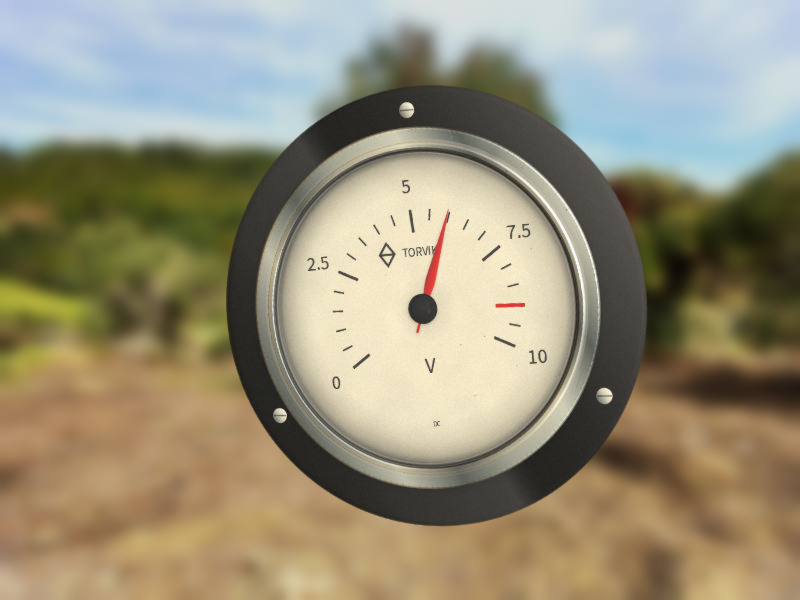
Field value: 6 V
